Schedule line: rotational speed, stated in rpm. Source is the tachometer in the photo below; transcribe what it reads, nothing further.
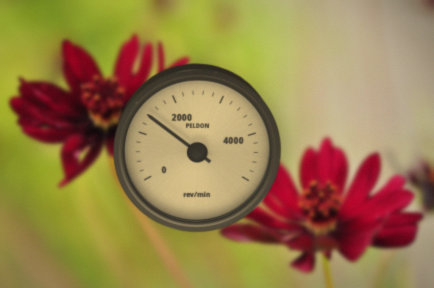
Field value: 1400 rpm
